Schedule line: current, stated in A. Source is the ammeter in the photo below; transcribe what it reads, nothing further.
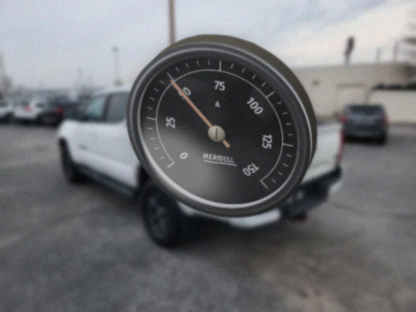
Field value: 50 A
